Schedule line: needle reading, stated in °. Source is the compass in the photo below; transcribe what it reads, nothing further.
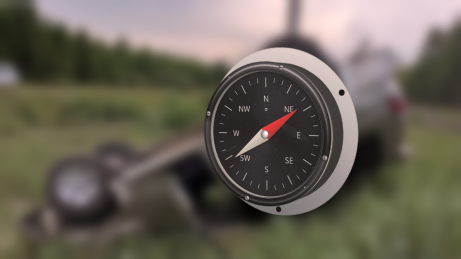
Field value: 55 °
